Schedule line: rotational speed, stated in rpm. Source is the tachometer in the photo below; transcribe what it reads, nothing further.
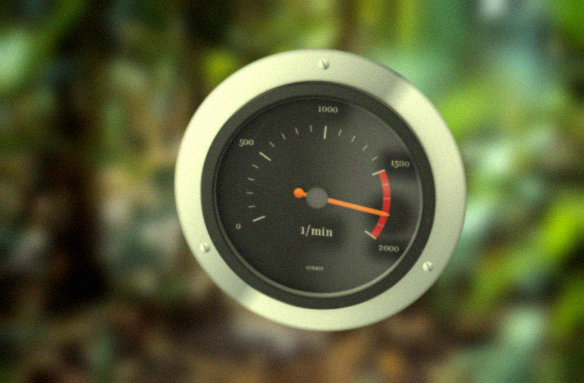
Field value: 1800 rpm
